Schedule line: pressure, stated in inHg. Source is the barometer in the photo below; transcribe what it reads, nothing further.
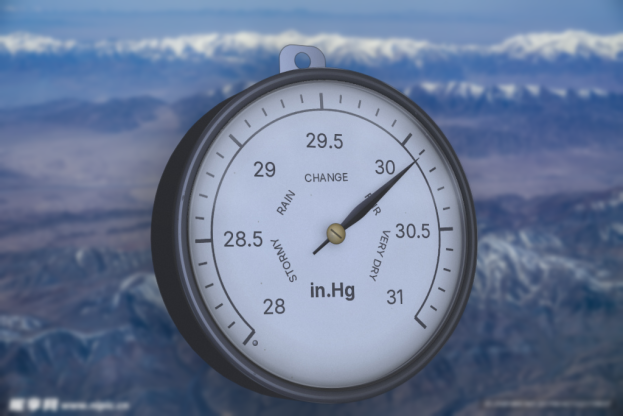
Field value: 30.1 inHg
